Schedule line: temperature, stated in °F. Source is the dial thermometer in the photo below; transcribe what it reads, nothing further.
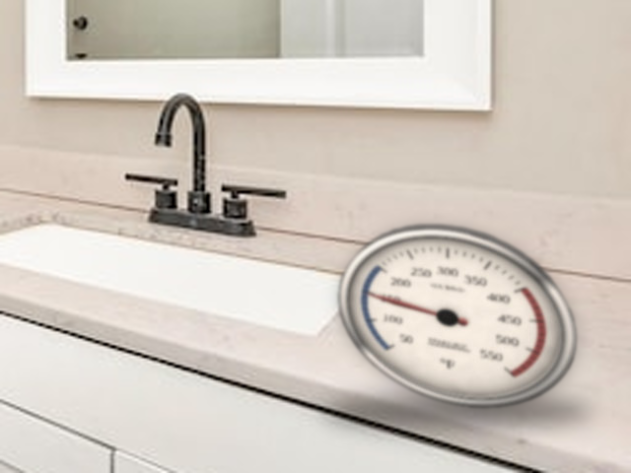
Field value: 150 °F
